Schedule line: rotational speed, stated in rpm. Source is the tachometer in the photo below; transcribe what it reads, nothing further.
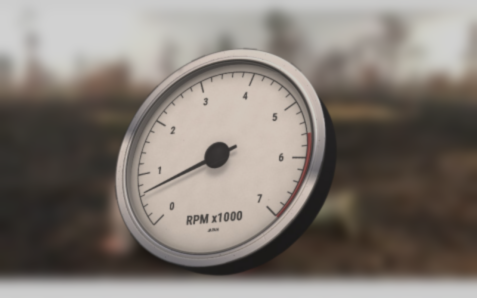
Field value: 600 rpm
